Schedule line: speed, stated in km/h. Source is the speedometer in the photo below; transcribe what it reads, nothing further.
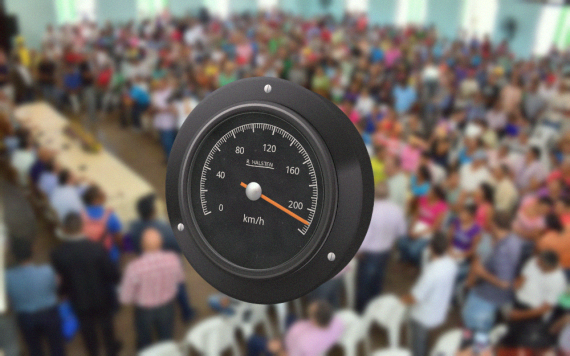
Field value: 210 km/h
